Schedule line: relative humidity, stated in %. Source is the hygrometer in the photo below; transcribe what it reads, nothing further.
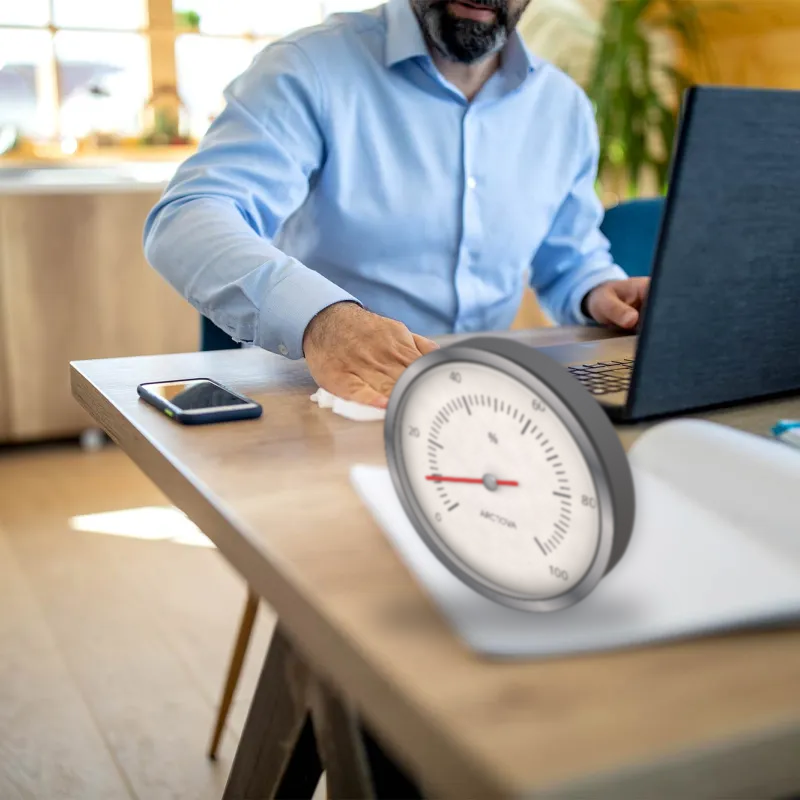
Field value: 10 %
